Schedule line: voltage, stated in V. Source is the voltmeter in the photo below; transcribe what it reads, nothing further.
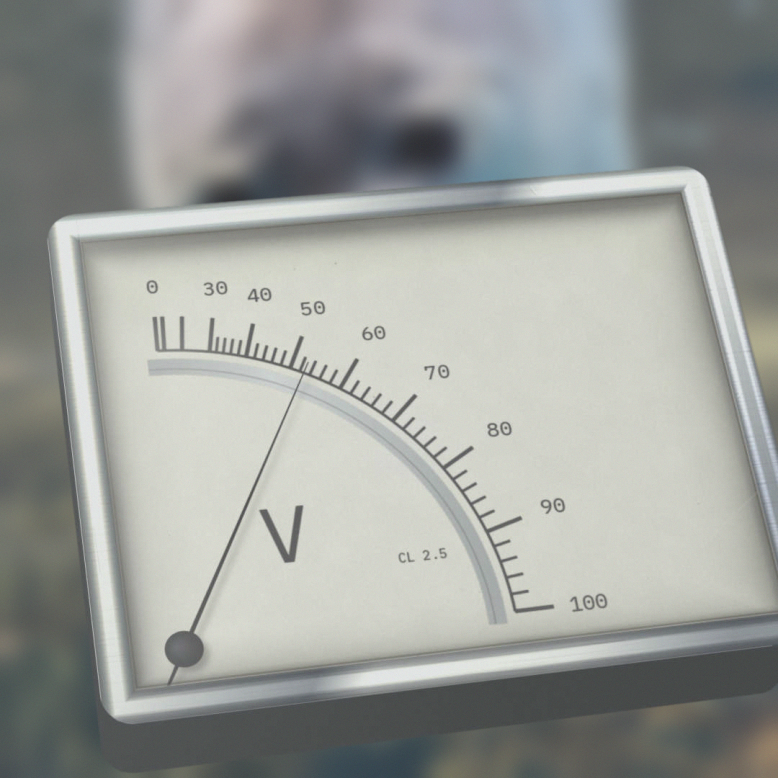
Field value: 53 V
